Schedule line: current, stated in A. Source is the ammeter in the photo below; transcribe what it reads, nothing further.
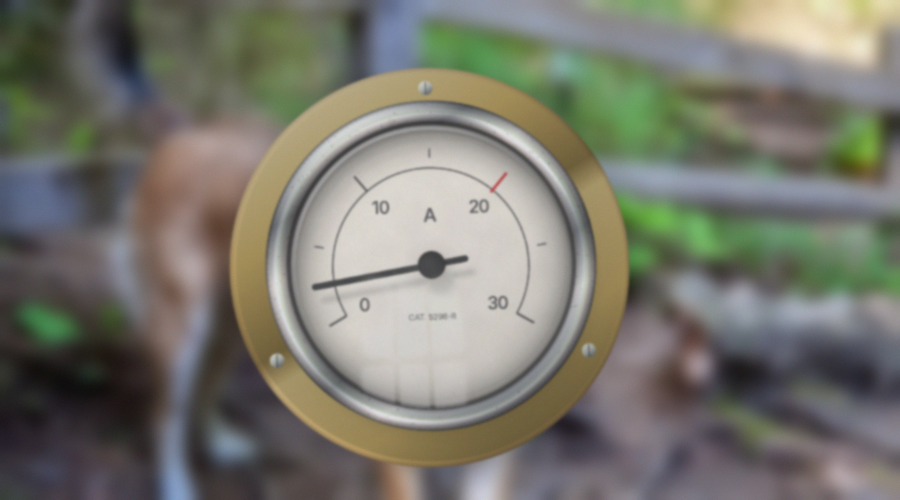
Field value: 2.5 A
